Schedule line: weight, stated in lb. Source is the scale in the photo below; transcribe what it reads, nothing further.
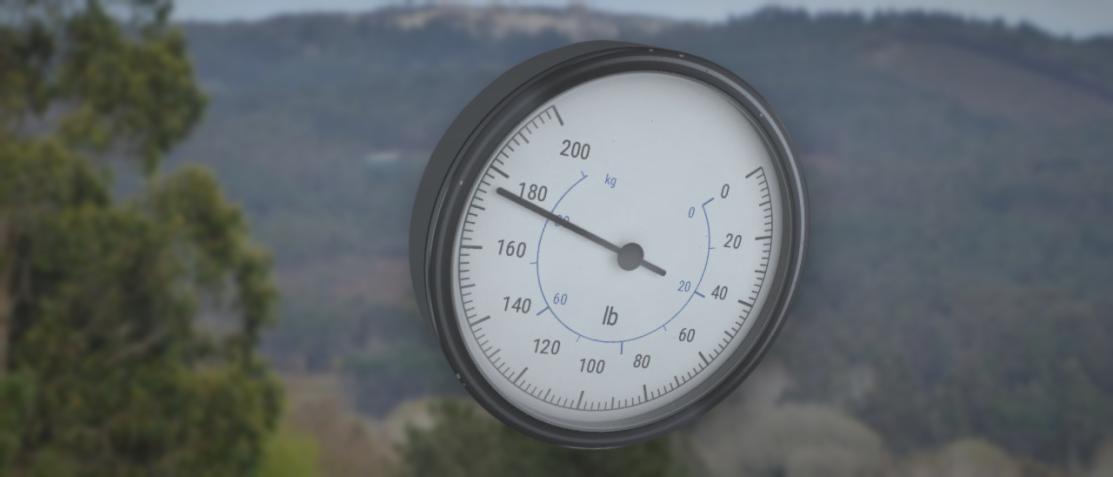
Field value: 176 lb
